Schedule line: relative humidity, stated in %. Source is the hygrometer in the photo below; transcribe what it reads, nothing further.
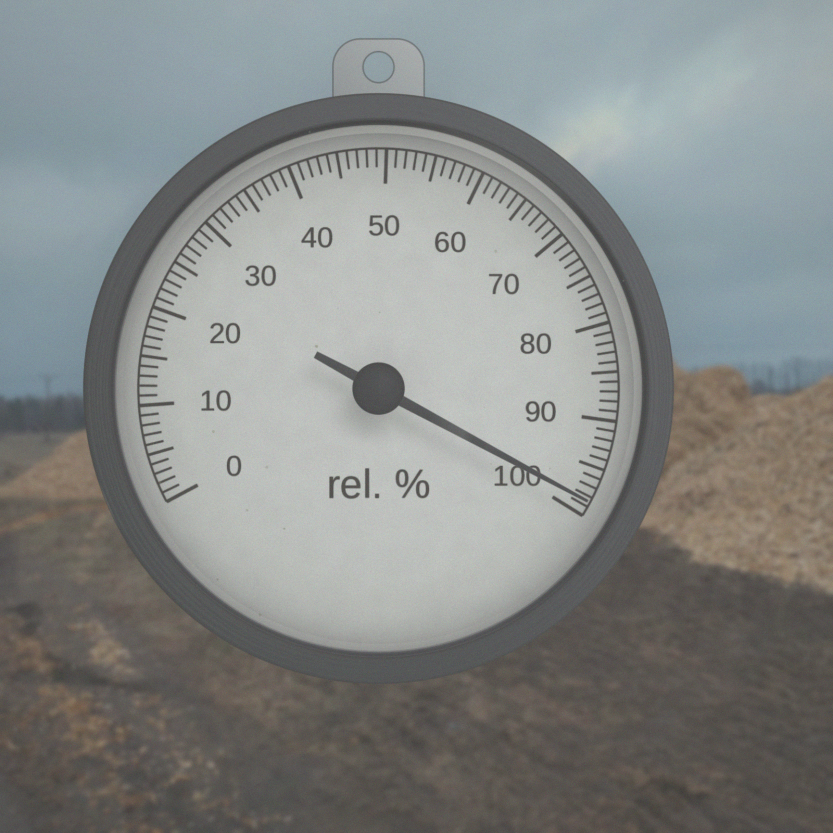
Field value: 98.5 %
